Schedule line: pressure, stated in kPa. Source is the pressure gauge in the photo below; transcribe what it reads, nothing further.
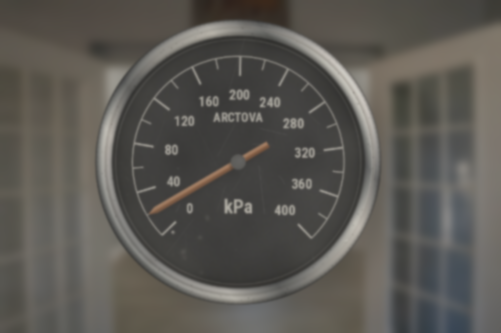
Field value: 20 kPa
